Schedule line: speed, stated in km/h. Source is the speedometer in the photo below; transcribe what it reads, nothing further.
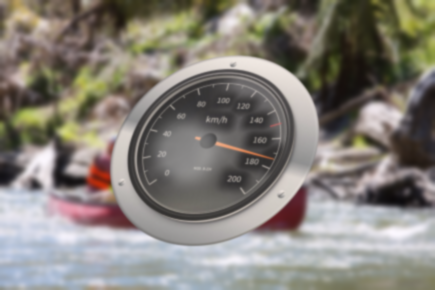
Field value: 175 km/h
